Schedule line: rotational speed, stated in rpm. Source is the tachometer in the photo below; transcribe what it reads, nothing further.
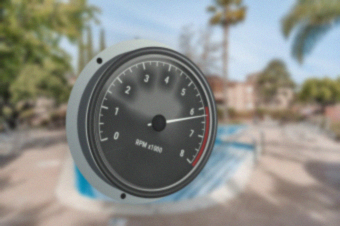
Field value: 6250 rpm
